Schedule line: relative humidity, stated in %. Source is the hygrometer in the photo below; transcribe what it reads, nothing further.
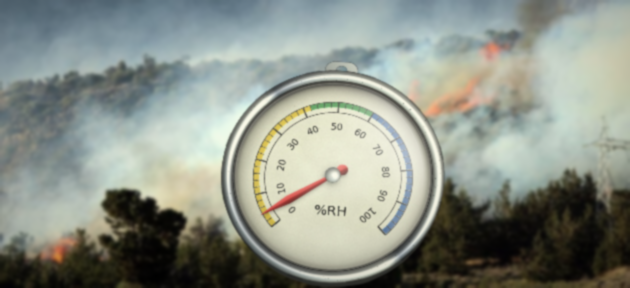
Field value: 4 %
